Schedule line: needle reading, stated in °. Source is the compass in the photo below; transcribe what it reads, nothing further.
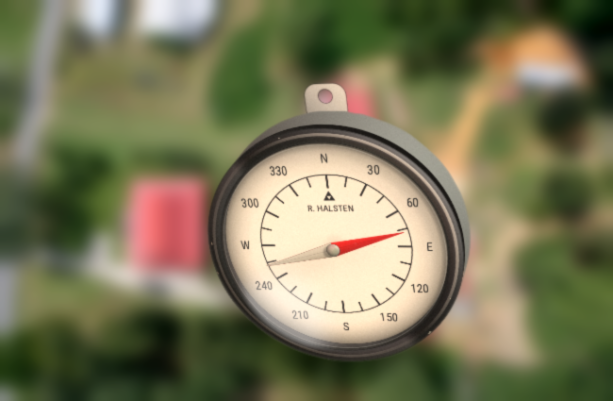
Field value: 75 °
